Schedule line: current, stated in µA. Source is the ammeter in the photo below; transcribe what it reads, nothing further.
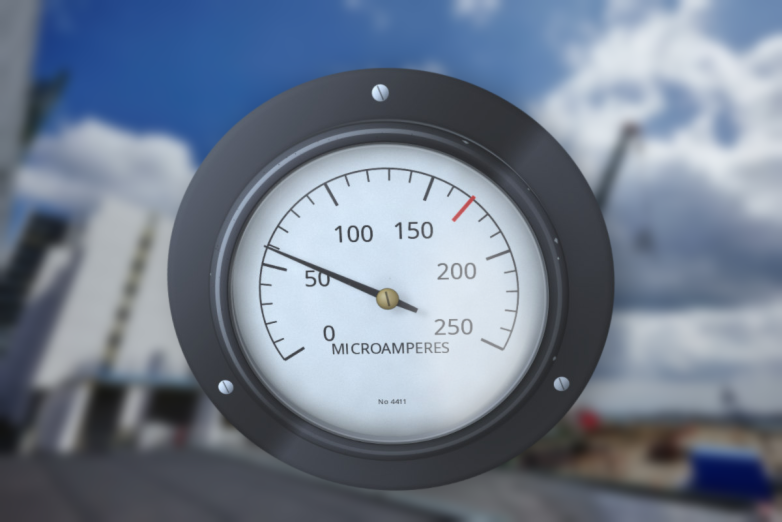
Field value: 60 µA
